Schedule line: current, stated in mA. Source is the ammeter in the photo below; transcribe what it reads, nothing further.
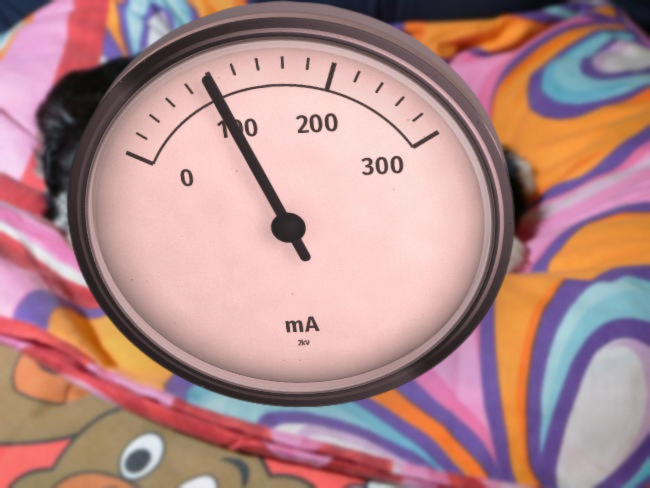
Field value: 100 mA
